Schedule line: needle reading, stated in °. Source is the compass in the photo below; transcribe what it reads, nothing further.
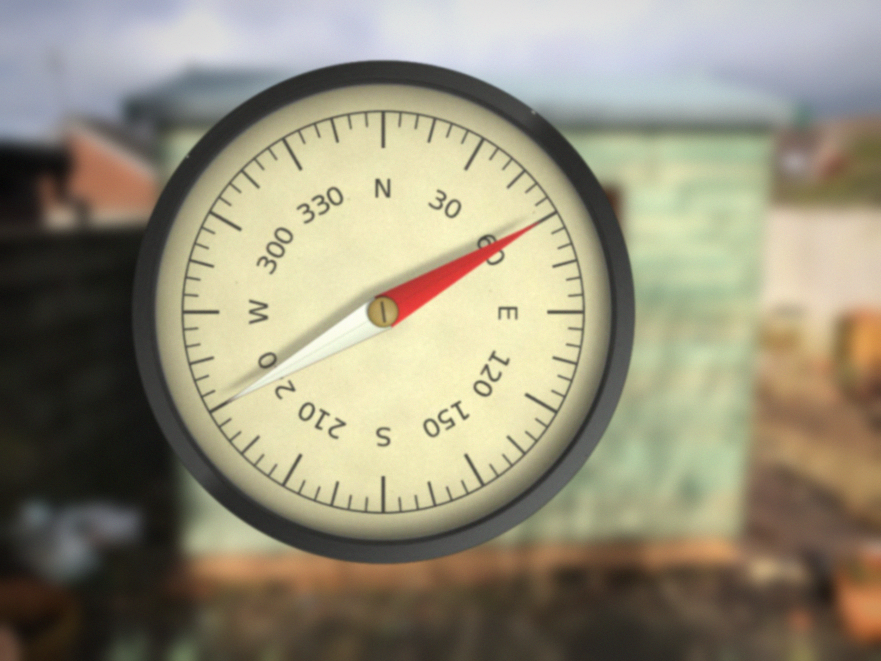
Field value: 60 °
